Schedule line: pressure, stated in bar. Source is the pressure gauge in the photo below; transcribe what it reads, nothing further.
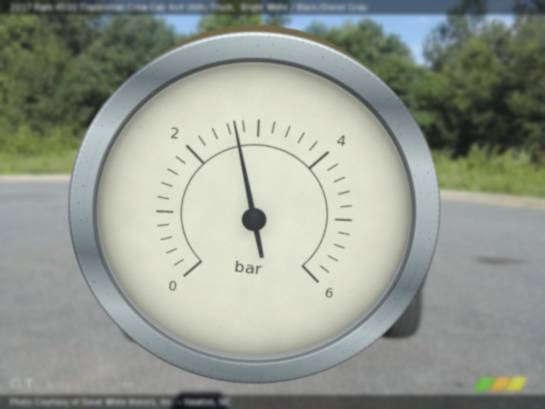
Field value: 2.7 bar
